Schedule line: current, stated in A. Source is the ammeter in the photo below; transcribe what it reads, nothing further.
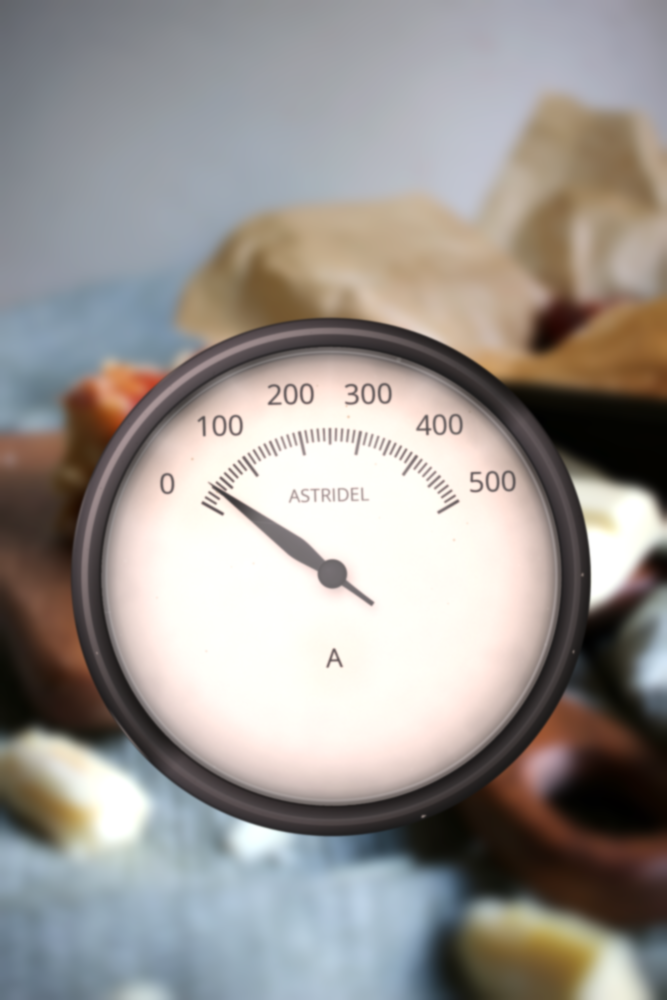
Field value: 30 A
